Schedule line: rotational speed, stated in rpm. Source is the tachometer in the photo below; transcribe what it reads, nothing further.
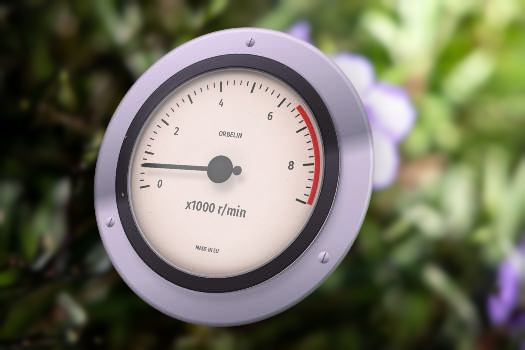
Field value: 600 rpm
